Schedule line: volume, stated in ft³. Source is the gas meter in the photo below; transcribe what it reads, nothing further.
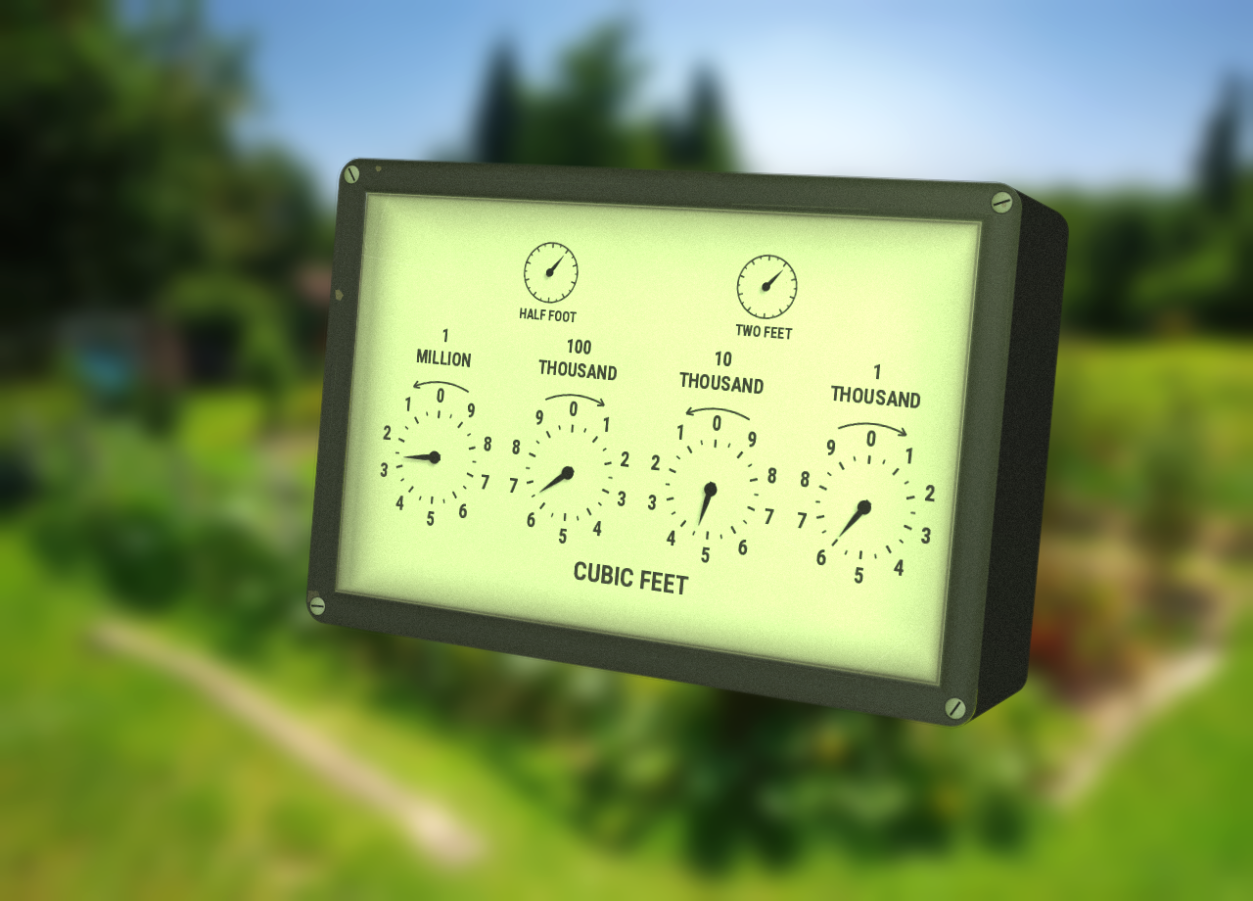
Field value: 264600 ft³
